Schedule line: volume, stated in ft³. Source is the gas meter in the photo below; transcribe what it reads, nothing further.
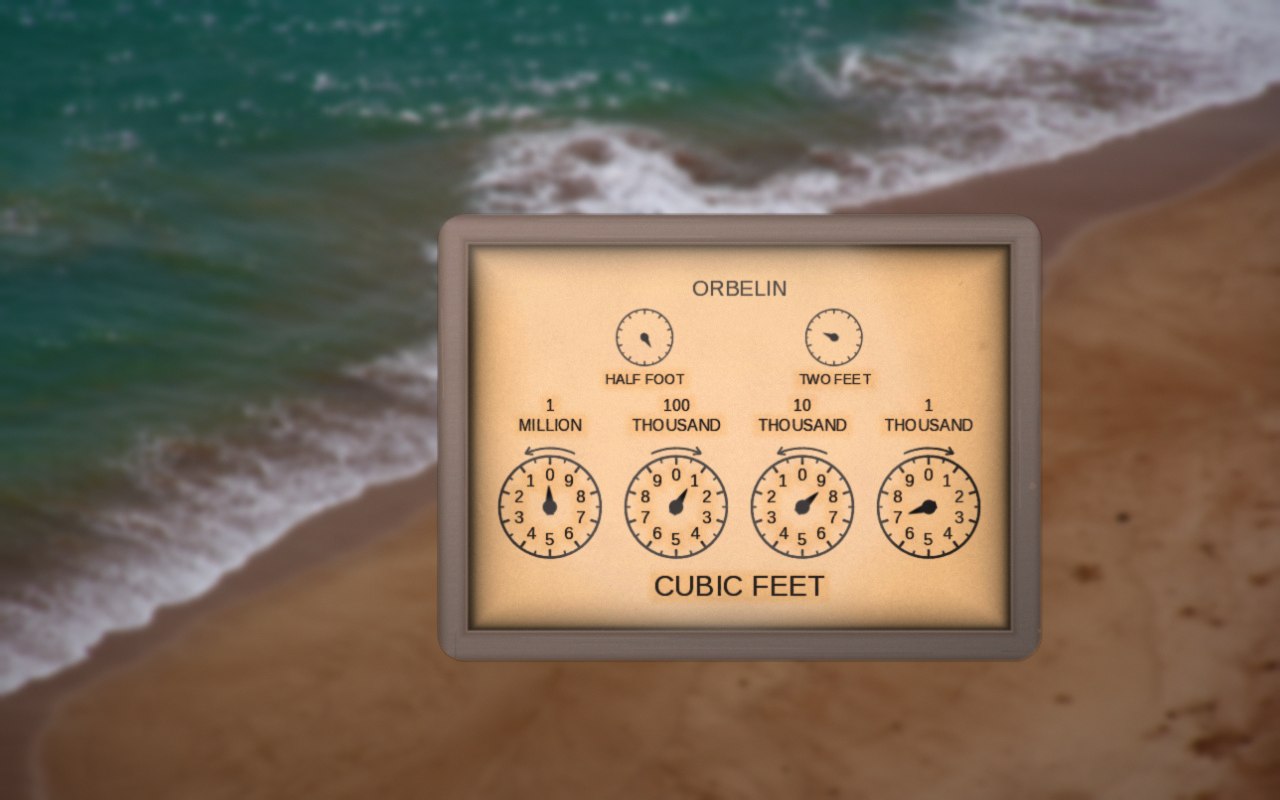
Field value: 8700 ft³
